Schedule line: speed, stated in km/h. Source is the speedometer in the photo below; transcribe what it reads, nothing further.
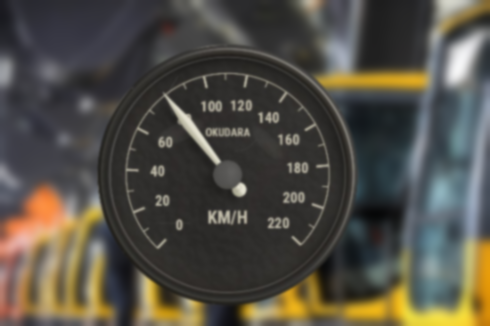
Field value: 80 km/h
